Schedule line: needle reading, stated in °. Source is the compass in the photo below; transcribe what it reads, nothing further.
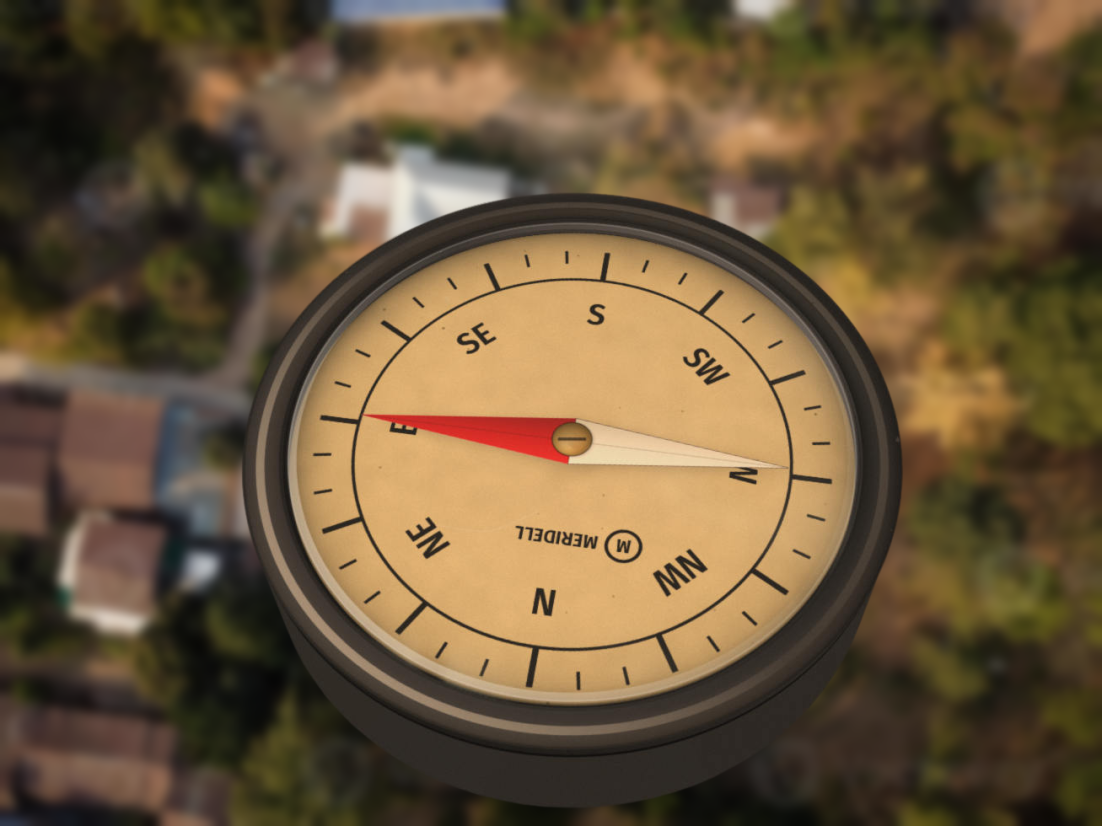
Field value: 90 °
